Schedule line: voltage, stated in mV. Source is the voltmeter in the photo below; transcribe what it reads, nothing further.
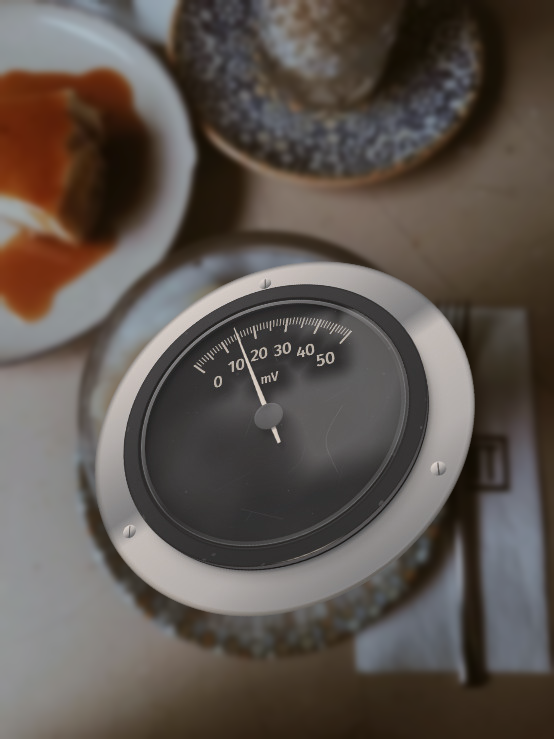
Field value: 15 mV
